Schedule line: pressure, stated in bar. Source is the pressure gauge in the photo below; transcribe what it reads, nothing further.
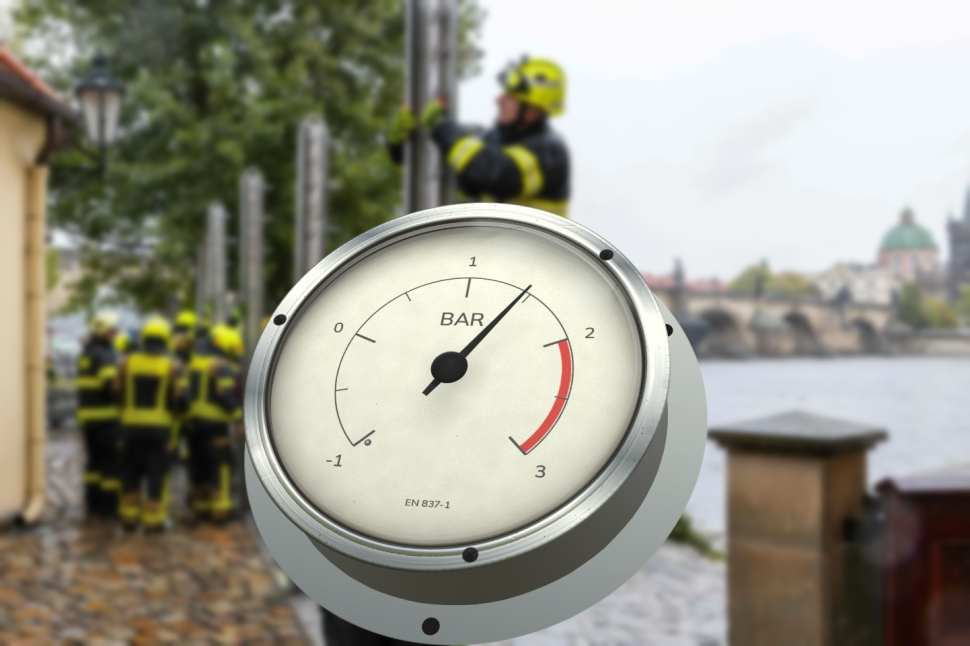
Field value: 1.5 bar
